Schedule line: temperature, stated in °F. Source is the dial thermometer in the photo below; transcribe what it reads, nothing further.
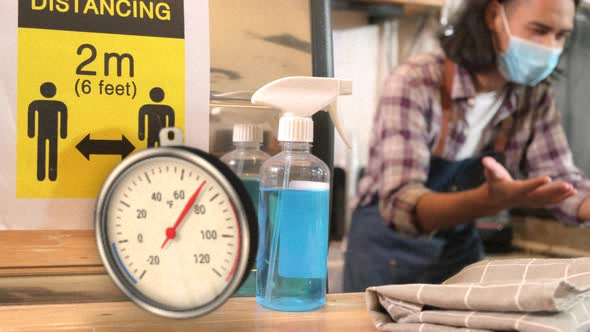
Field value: 72 °F
